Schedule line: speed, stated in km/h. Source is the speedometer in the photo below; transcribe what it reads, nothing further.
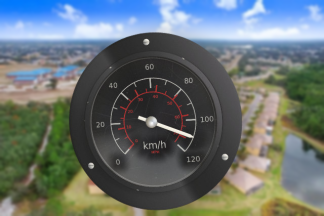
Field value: 110 km/h
